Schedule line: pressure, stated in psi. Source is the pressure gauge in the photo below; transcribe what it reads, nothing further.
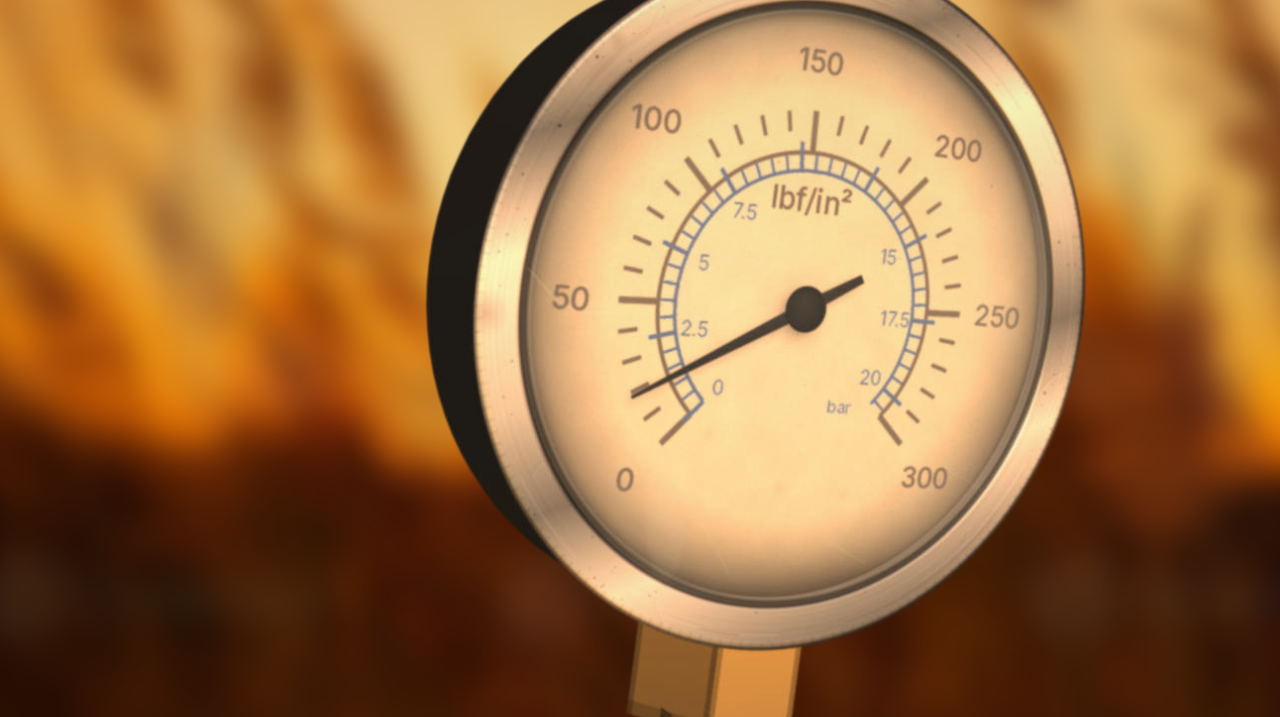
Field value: 20 psi
